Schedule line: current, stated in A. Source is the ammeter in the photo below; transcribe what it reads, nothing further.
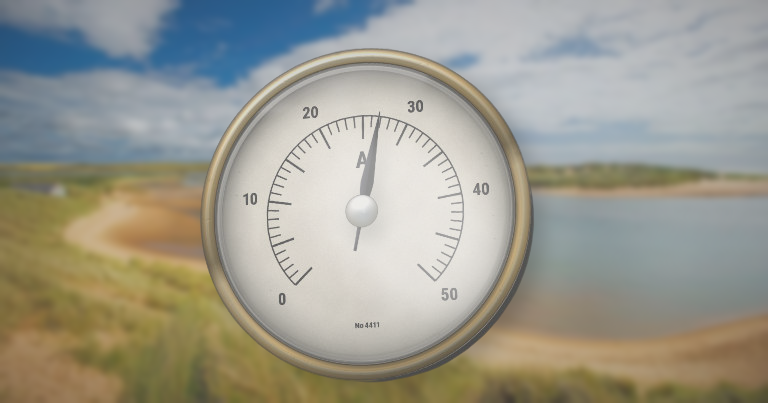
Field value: 27 A
